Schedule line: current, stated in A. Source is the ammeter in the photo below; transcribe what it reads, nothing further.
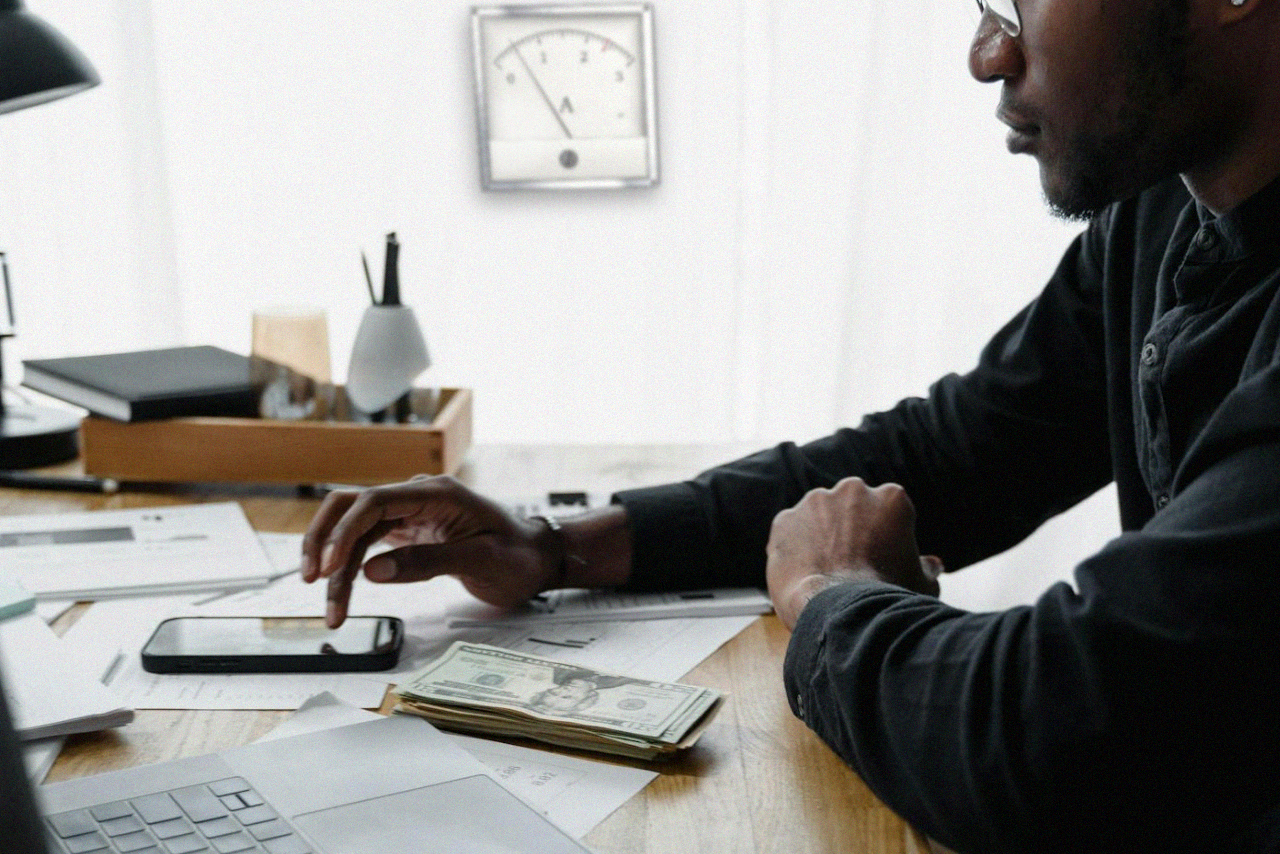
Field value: 0.5 A
